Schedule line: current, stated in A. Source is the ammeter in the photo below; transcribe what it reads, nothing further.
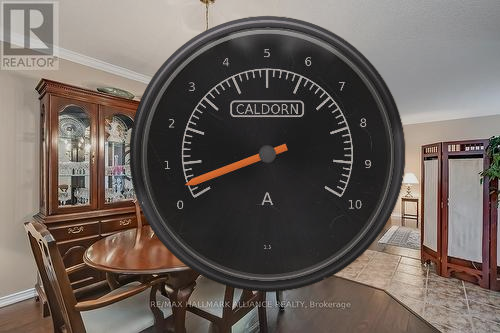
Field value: 0.4 A
